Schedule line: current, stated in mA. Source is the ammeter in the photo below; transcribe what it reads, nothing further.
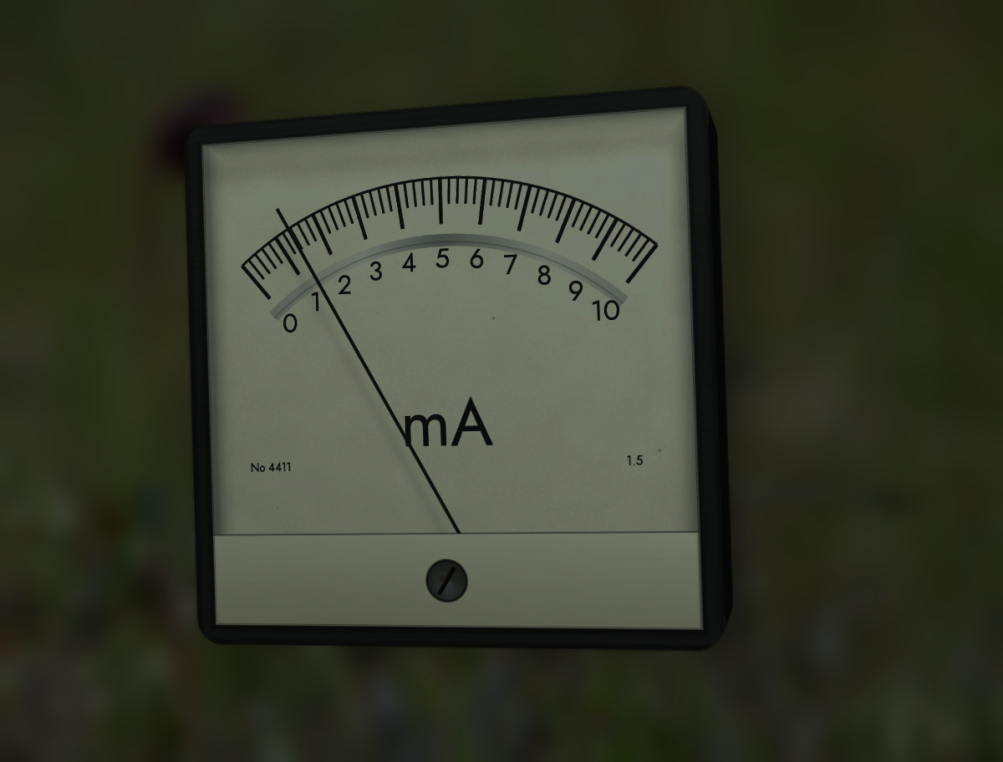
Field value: 1.4 mA
